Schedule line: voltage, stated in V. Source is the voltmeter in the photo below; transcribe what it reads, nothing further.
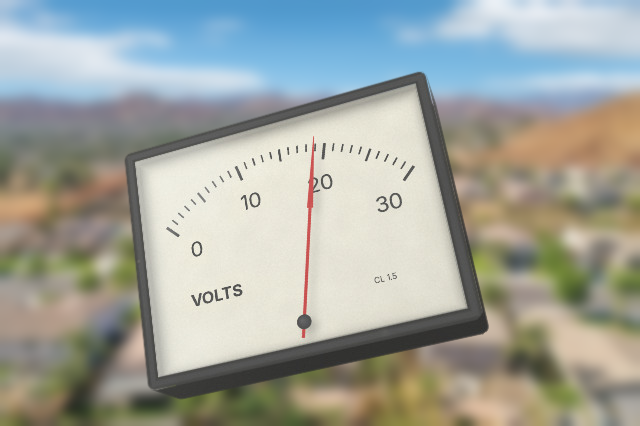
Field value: 19 V
